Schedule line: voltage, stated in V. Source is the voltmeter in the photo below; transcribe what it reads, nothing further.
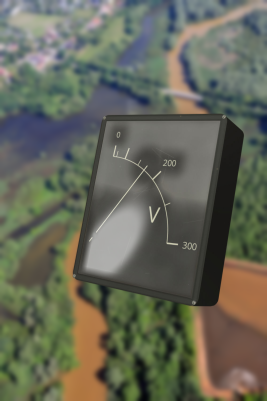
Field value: 175 V
